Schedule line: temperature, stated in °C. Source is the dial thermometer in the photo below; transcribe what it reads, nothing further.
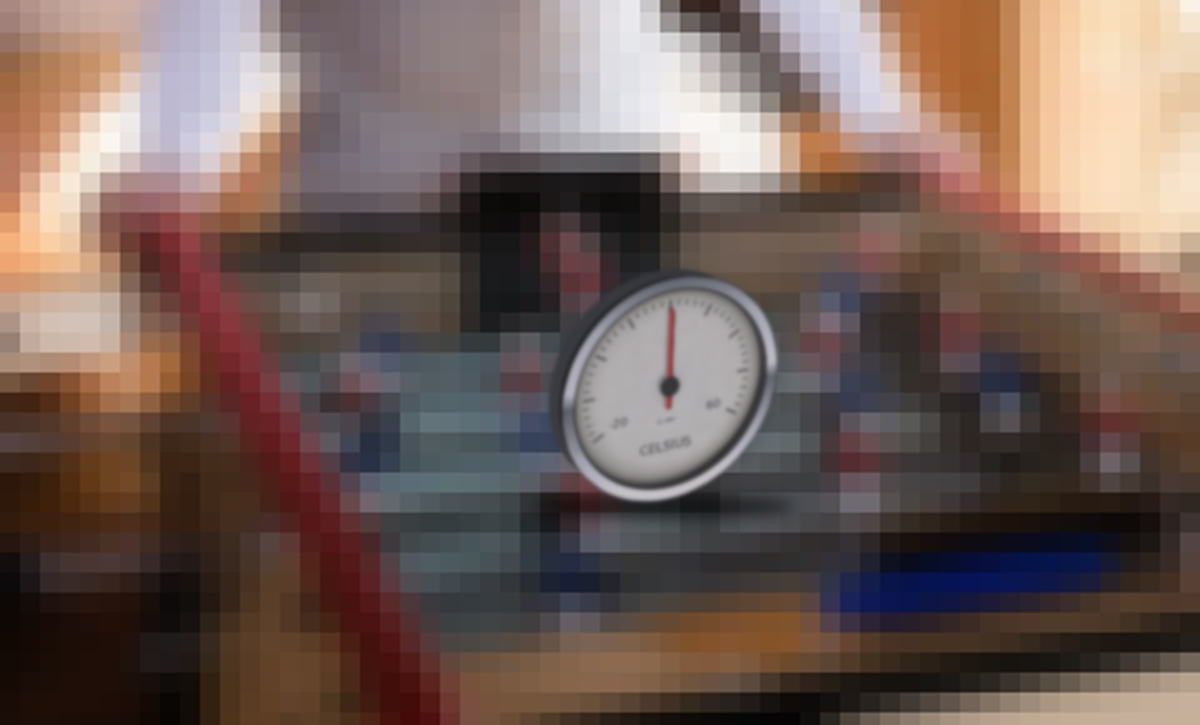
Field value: 20 °C
